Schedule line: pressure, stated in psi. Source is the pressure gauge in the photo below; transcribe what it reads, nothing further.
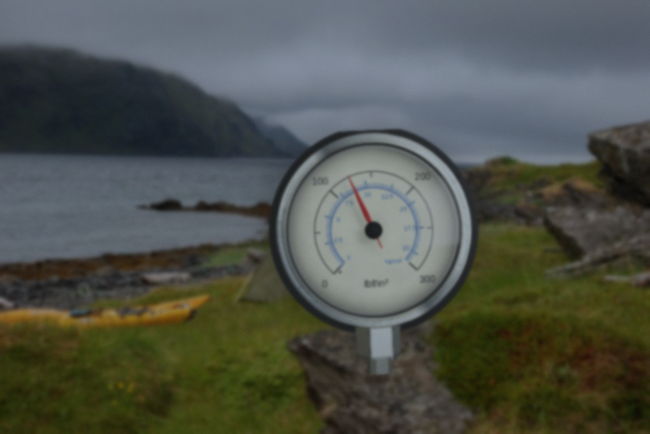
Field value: 125 psi
